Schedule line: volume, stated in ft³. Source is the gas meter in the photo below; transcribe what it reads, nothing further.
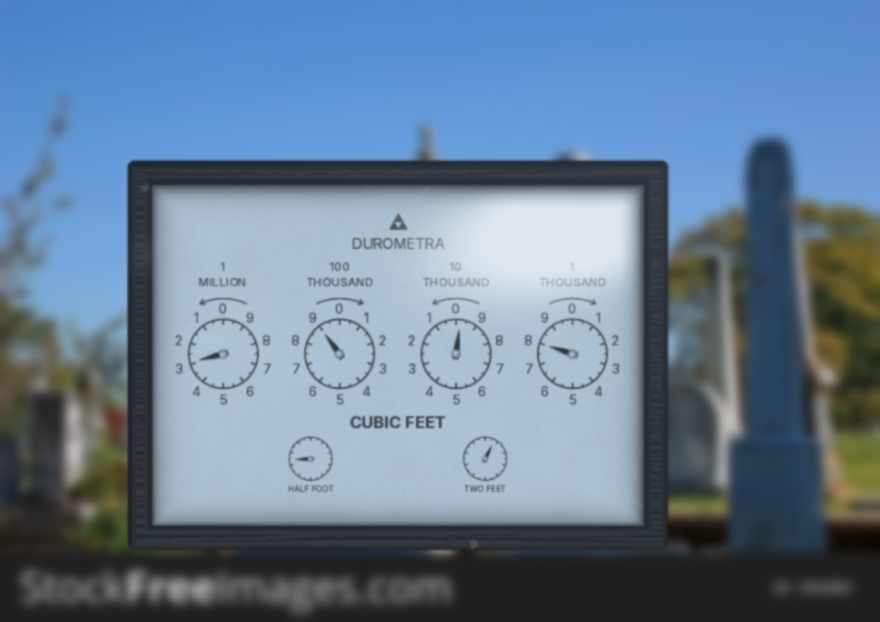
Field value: 289800 ft³
